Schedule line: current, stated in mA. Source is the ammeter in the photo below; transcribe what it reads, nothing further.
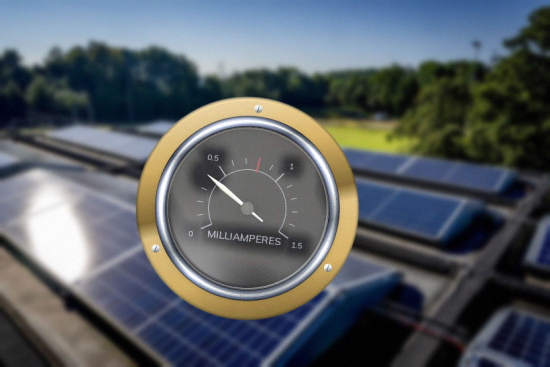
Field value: 0.4 mA
